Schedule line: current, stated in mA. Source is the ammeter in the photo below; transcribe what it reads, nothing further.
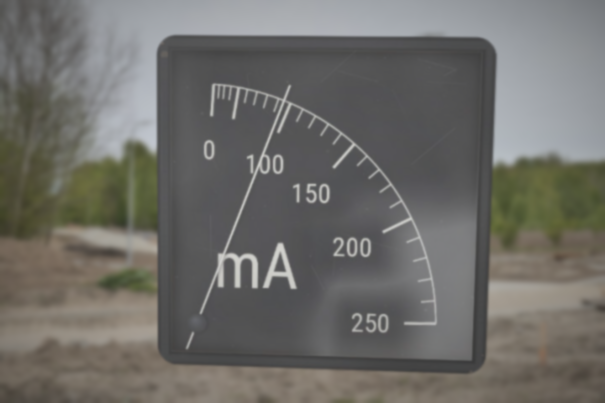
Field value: 95 mA
